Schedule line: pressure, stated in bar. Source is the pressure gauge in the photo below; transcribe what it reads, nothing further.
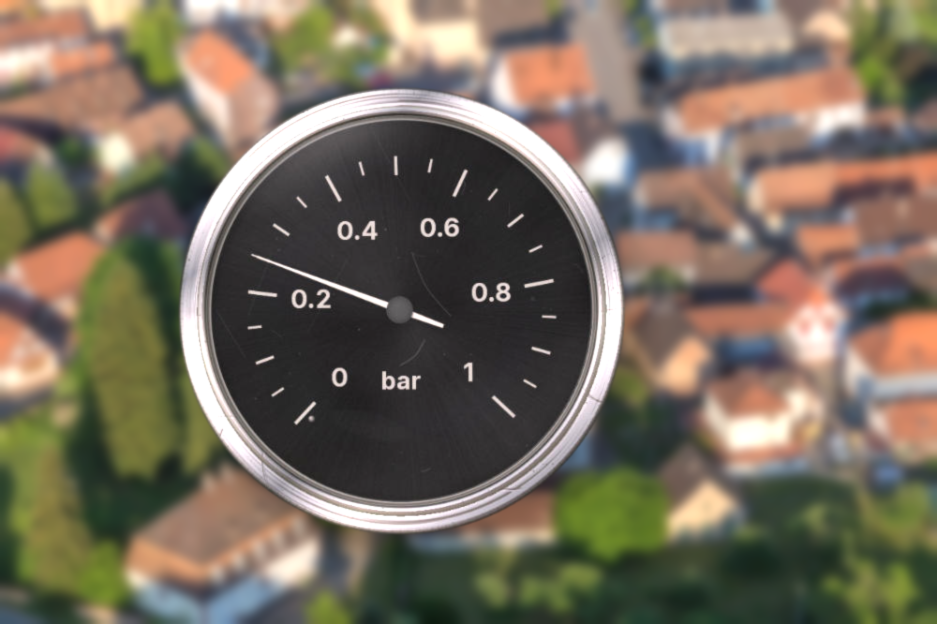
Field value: 0.25 bar
